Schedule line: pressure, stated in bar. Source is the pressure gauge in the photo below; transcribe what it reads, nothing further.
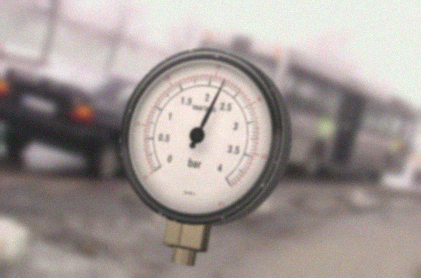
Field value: 2.25 bar
